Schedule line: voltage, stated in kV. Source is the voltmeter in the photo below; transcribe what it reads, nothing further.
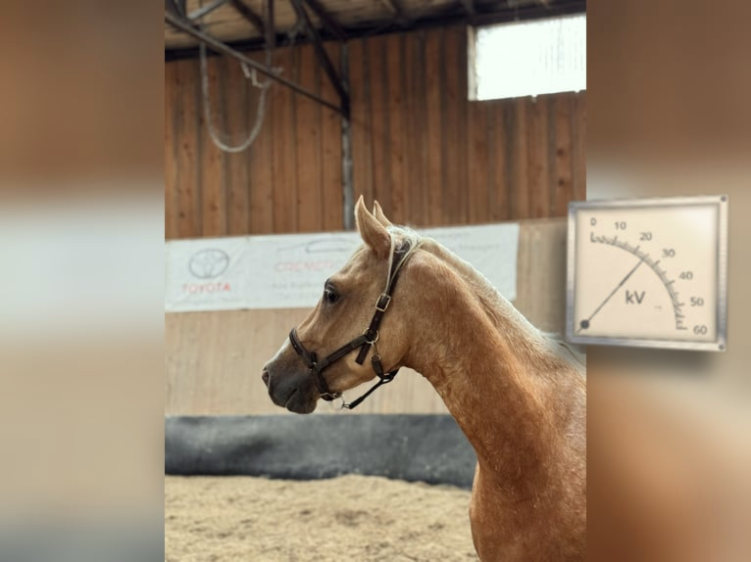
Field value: 25 kV
